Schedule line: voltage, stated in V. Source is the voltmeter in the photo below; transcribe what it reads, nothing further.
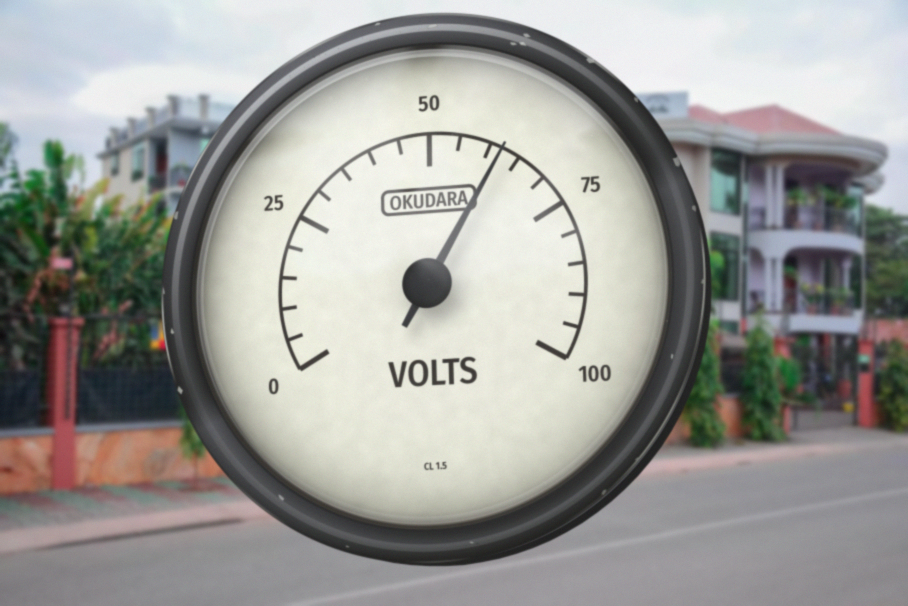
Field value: 62.5 V
